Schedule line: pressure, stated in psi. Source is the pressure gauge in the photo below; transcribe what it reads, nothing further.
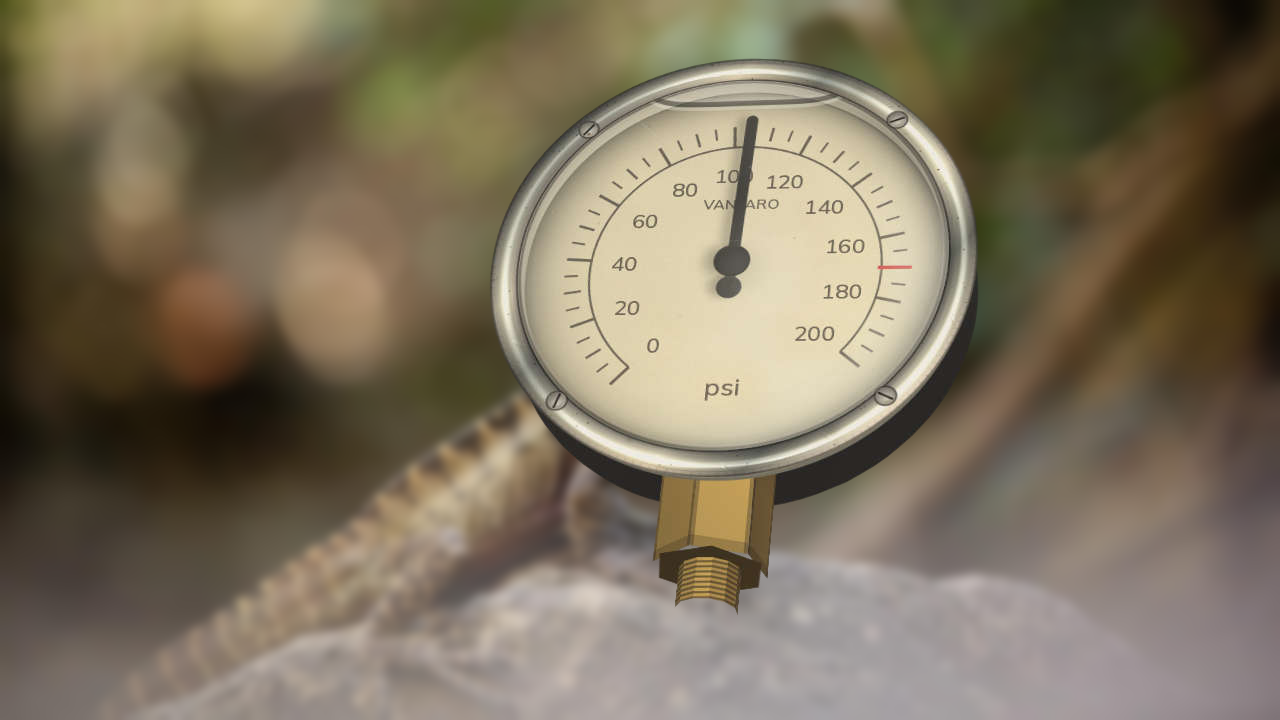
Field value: 105 psi
